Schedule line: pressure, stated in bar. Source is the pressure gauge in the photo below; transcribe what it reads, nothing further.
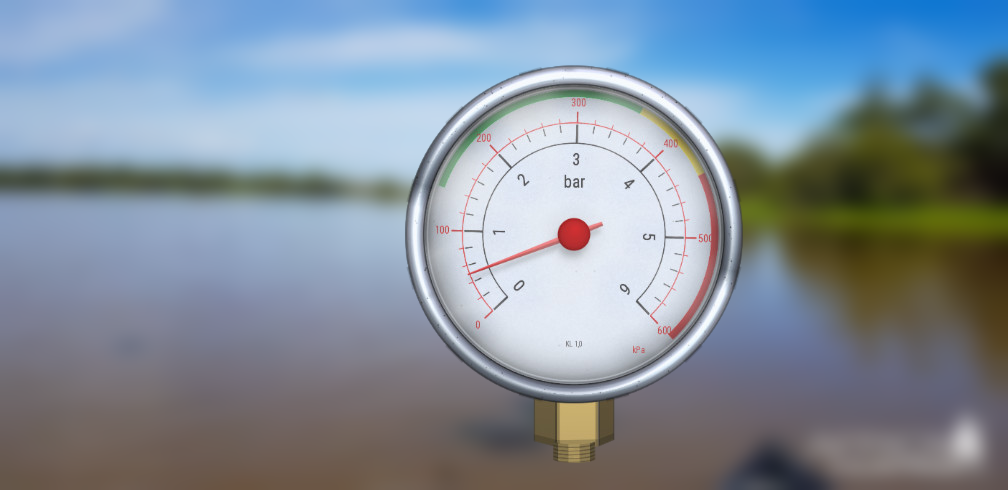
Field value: 0.5 bar
